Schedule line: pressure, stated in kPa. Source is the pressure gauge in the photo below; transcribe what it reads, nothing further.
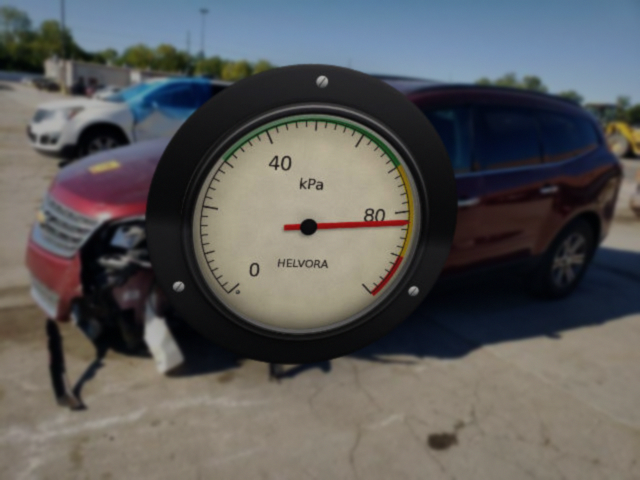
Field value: 82 kPa
